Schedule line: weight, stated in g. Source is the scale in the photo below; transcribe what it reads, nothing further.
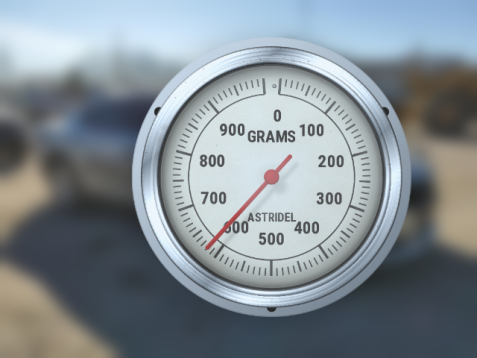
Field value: 620 g
